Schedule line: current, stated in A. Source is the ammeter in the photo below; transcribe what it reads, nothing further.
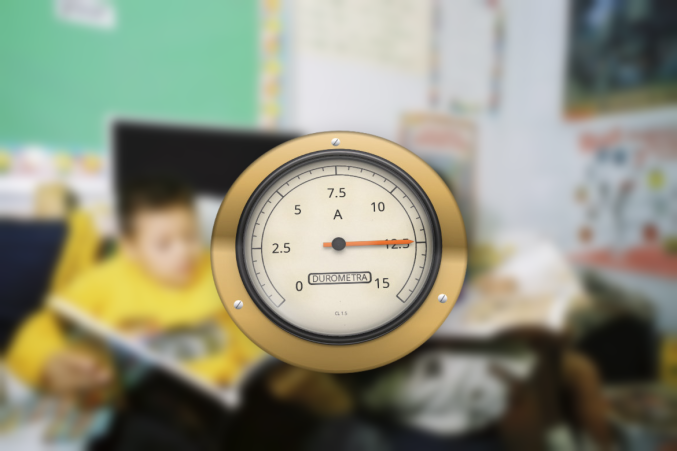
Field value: 12.5 A
